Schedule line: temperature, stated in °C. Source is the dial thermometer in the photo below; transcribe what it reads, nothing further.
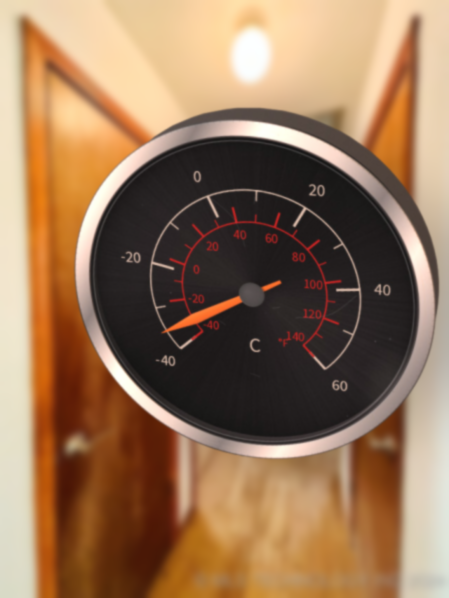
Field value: -35 °C
